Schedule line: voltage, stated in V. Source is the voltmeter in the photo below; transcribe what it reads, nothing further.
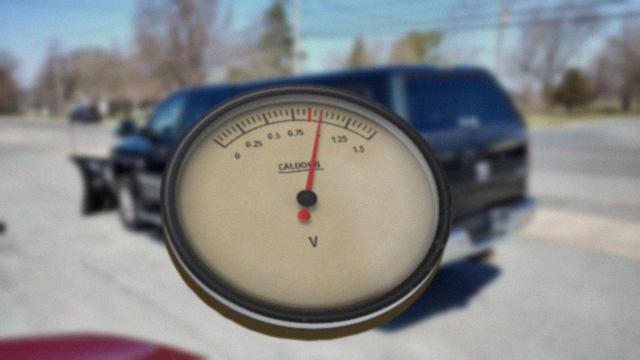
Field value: 1 V
